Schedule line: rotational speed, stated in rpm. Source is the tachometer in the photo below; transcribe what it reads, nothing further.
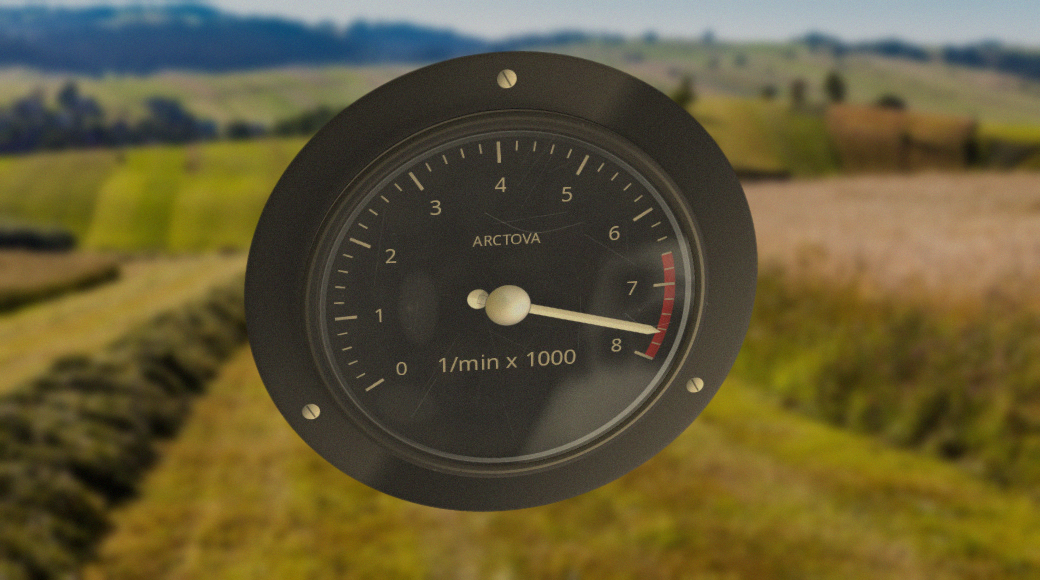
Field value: 7600 rpm
